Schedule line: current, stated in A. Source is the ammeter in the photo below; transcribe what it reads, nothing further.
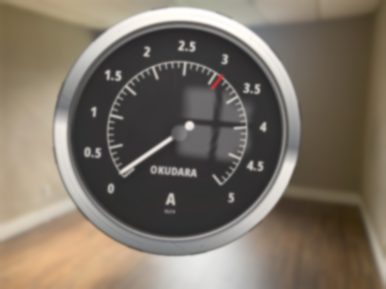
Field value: 0.1 A
